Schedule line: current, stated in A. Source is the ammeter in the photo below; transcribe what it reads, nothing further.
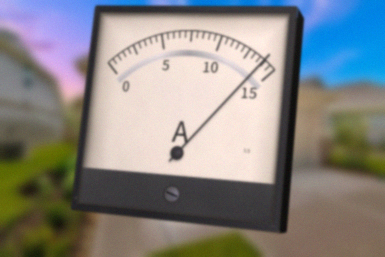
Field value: 14 A
